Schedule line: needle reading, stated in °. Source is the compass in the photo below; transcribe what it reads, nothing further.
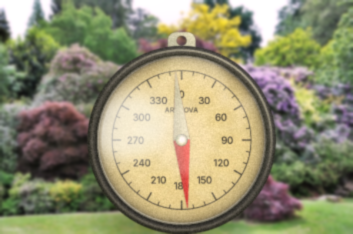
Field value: 175 °
